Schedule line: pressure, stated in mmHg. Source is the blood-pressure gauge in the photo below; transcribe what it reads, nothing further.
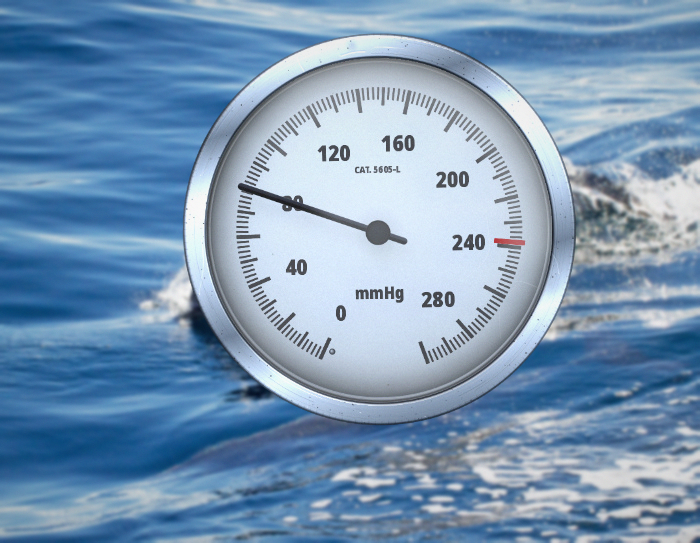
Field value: 80 mmHg
